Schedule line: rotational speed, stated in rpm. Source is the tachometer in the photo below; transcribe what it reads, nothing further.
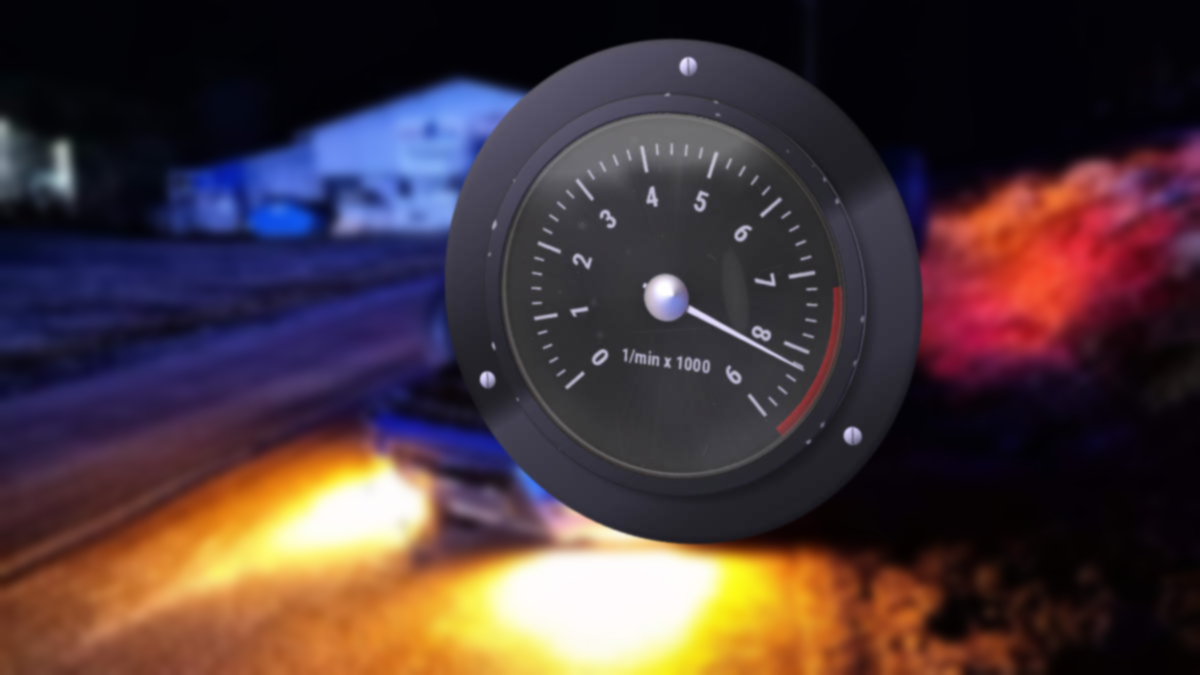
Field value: 8200 rpm
